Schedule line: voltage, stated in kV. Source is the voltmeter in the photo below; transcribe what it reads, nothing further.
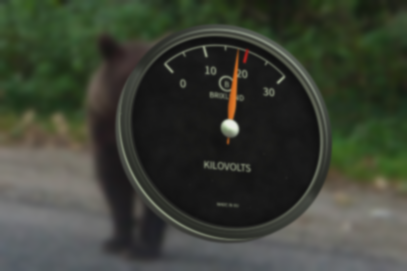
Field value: 17.5 kV
